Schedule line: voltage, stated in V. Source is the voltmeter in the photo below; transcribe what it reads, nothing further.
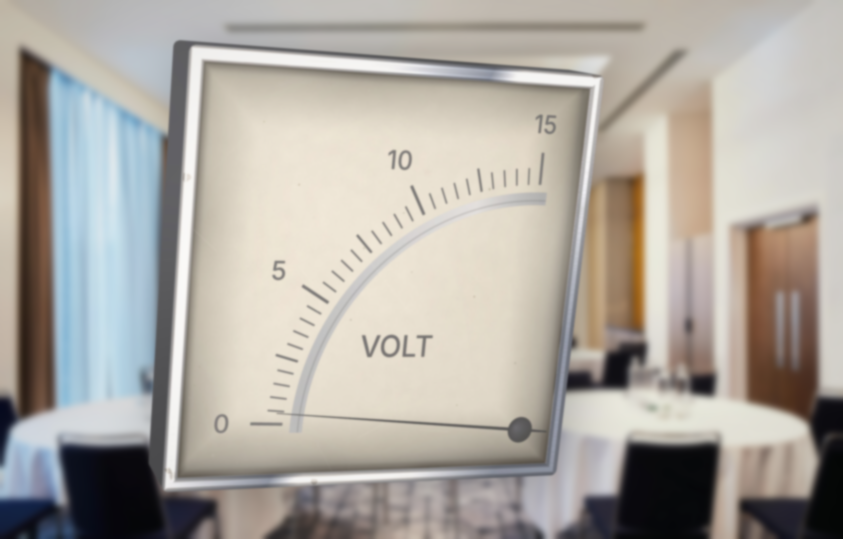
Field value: 0.5 V
